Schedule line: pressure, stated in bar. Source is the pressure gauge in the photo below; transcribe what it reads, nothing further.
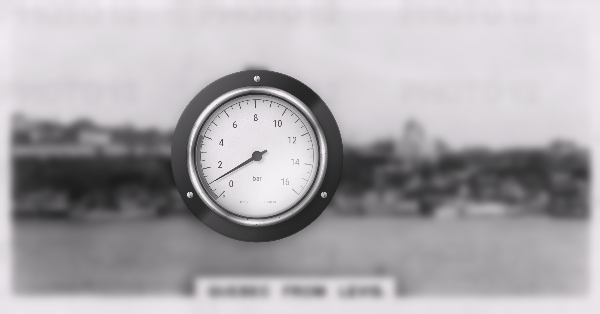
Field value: 1 bar
